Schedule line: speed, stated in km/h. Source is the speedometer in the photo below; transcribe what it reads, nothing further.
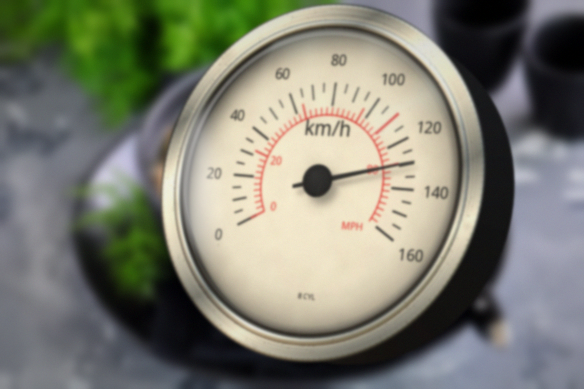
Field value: 130 km/h
